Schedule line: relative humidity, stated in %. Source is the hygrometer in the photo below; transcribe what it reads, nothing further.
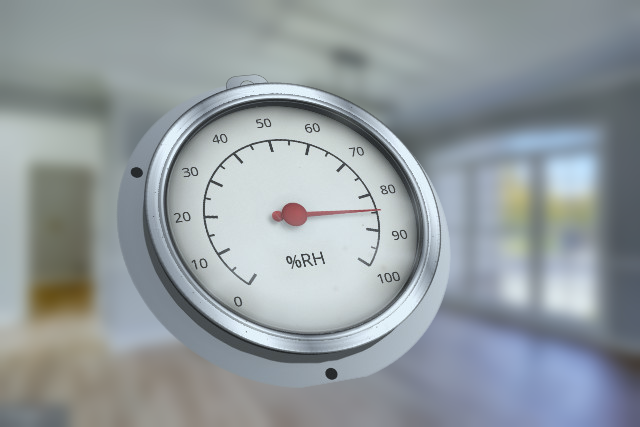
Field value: 85 %
